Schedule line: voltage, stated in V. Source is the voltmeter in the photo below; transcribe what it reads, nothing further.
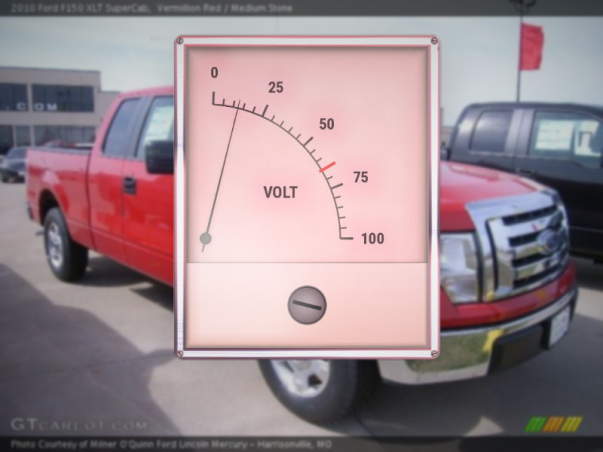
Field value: 12.5 V
